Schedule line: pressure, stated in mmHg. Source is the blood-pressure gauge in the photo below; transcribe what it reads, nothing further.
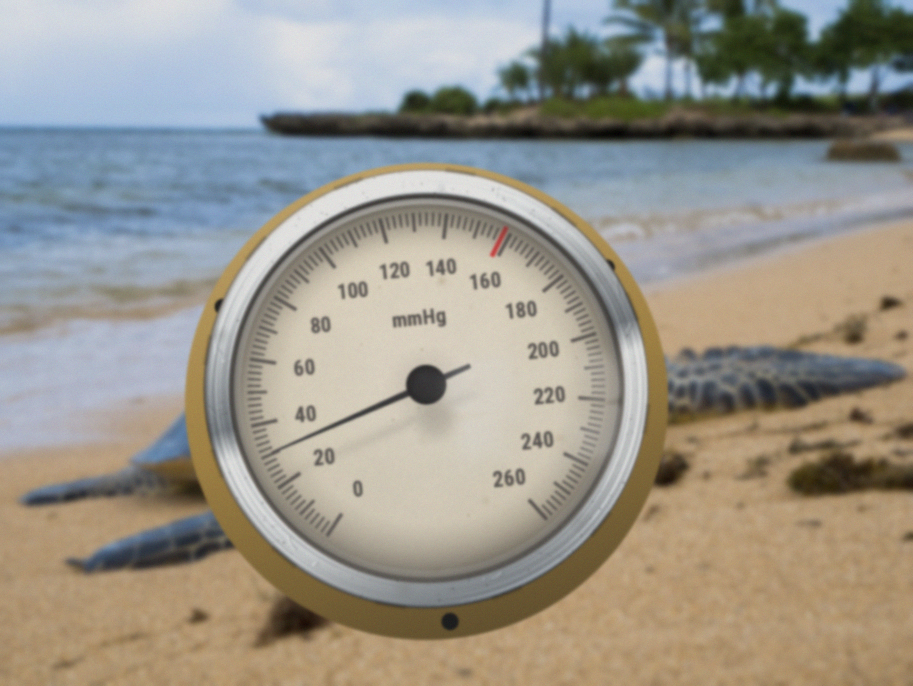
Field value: 30 mmHg
